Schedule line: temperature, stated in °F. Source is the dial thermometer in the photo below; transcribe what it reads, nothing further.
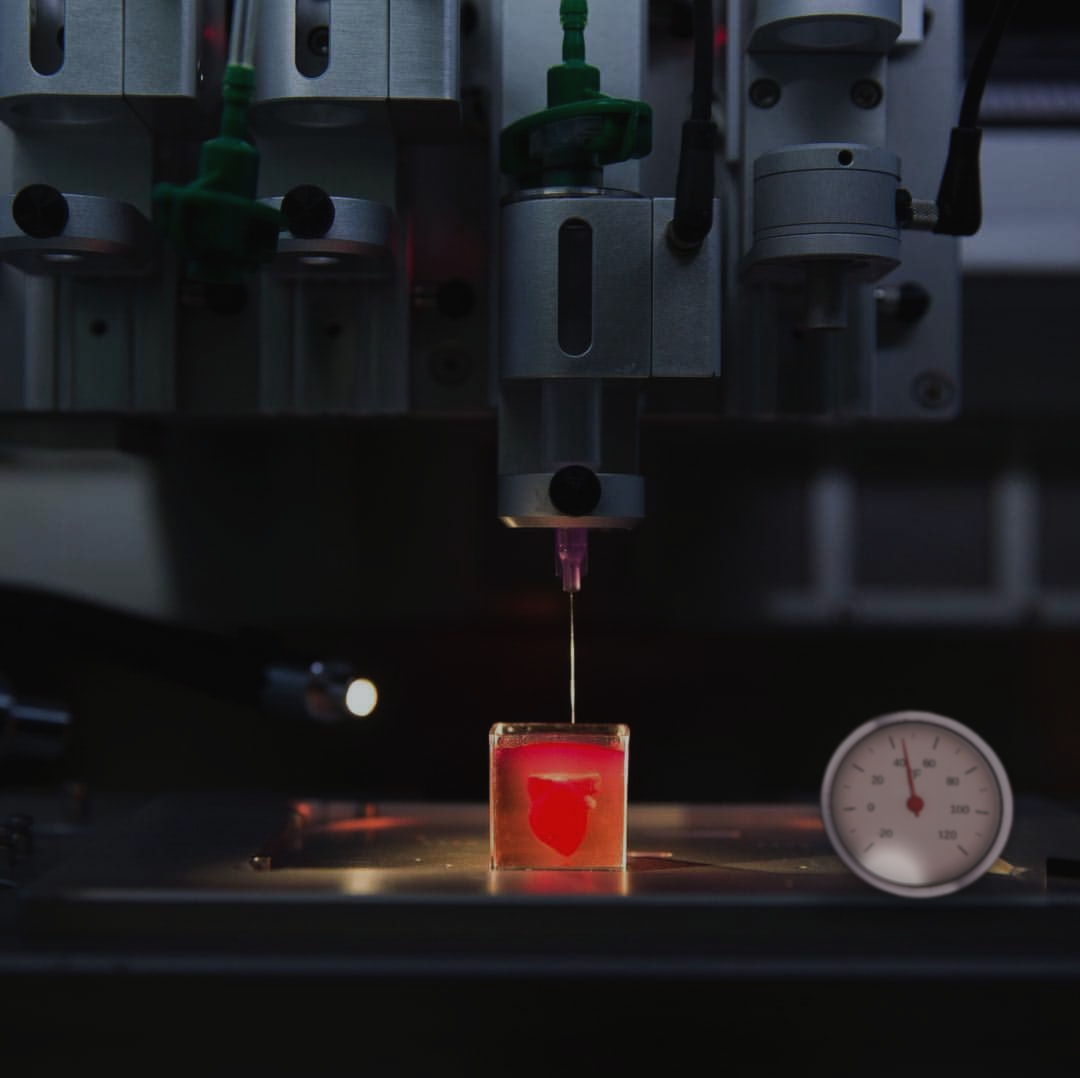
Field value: 45 °F
